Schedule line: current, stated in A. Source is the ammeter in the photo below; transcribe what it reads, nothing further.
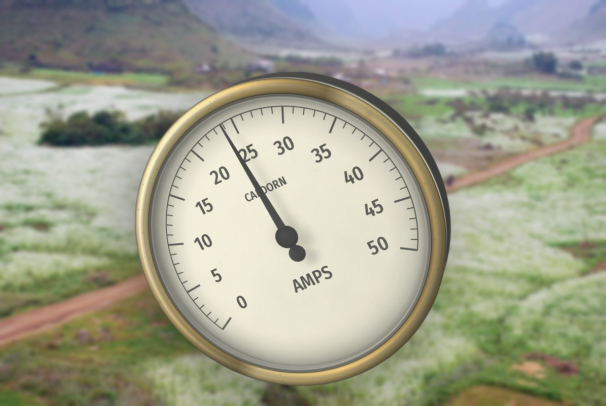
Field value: 24 A
